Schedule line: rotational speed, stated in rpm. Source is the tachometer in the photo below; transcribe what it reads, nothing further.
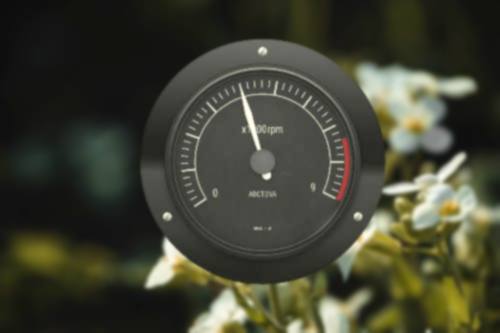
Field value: 4000 rpm
